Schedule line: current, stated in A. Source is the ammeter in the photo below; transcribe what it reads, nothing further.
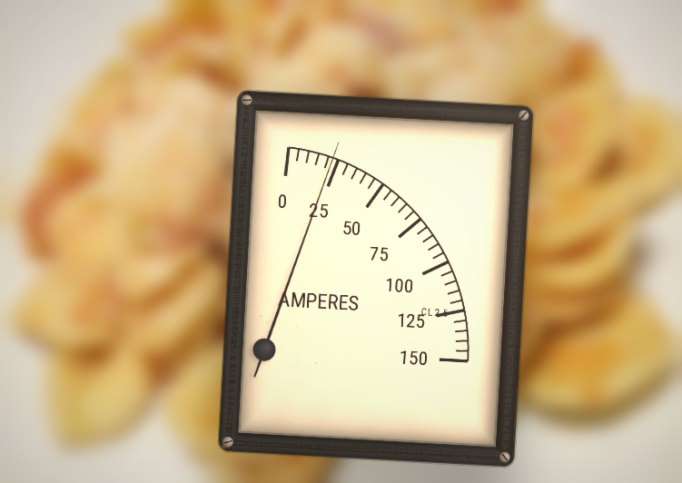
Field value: 22.5 A
